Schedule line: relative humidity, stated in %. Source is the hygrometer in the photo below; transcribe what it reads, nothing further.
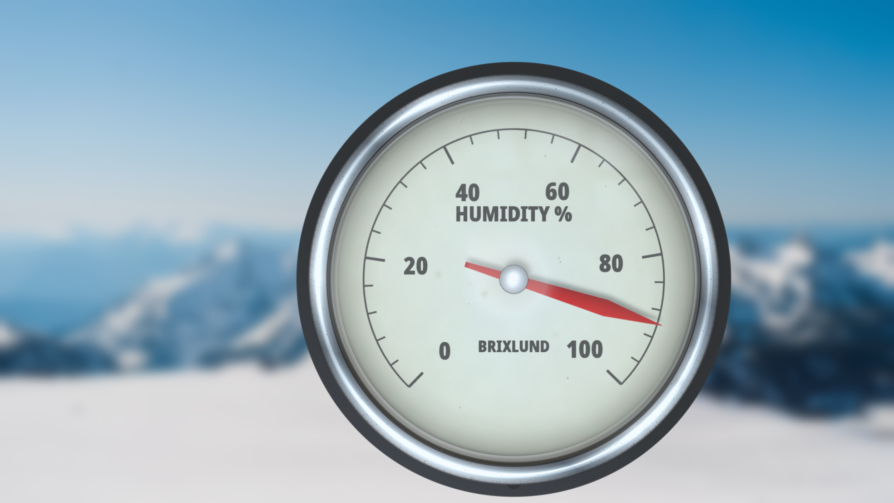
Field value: 90 %
